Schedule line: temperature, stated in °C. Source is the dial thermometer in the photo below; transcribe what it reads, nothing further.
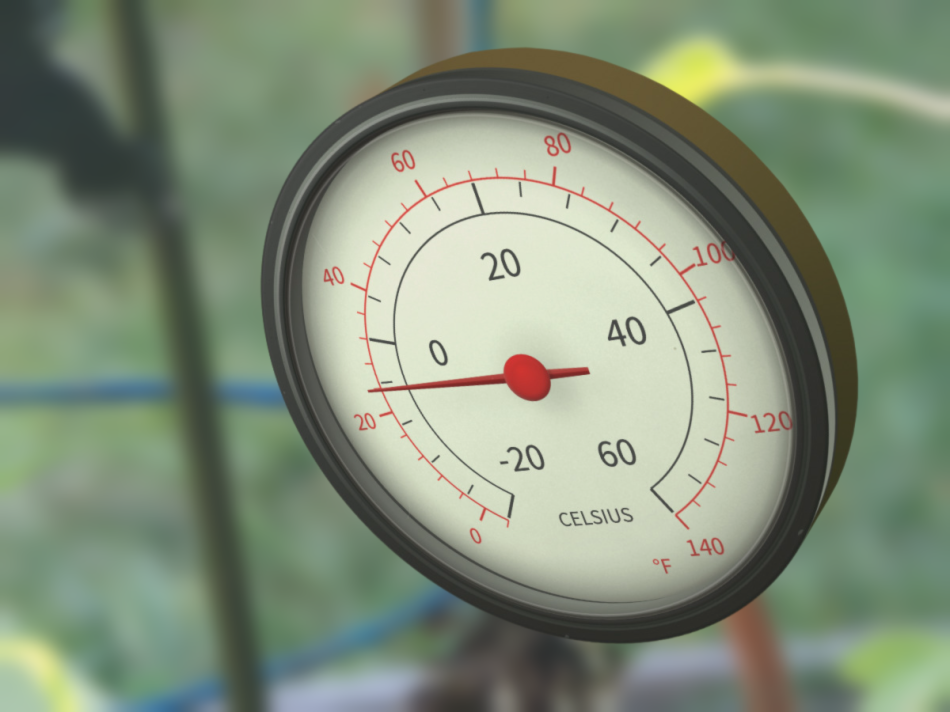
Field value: -4 °C
